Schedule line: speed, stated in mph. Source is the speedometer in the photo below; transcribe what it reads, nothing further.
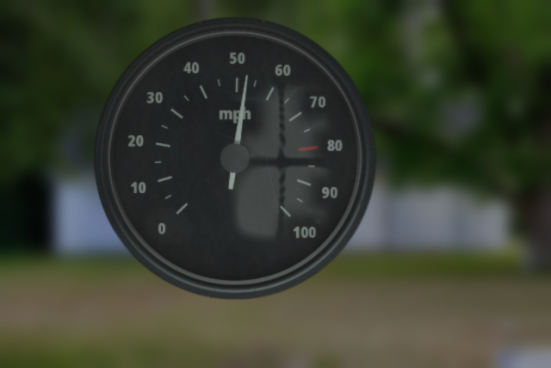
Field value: 52.5 mph
